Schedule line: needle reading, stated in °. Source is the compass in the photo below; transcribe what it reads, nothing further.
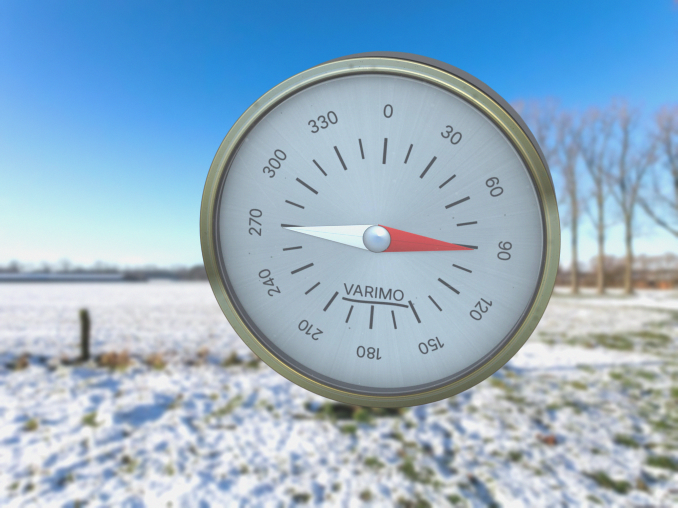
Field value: 90 °
